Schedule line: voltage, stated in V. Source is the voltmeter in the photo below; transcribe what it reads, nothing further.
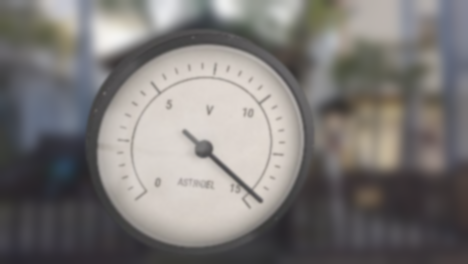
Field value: 14.5 V
